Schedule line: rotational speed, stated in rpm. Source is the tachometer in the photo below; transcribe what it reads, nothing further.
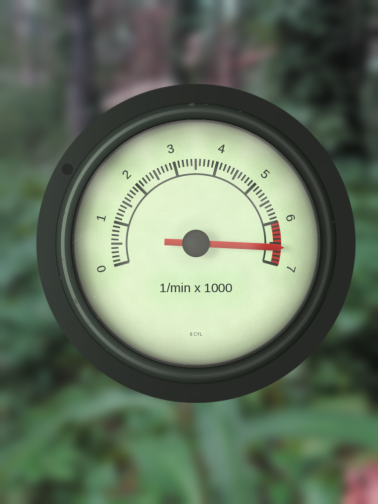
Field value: 6600 rpm
